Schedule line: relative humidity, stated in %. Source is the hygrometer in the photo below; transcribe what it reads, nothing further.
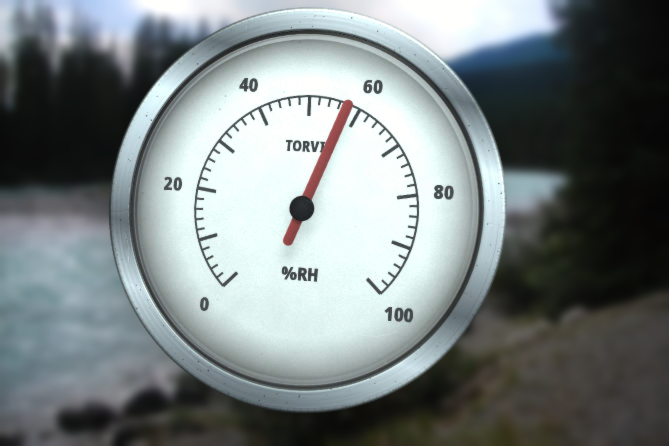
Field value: 58 %
